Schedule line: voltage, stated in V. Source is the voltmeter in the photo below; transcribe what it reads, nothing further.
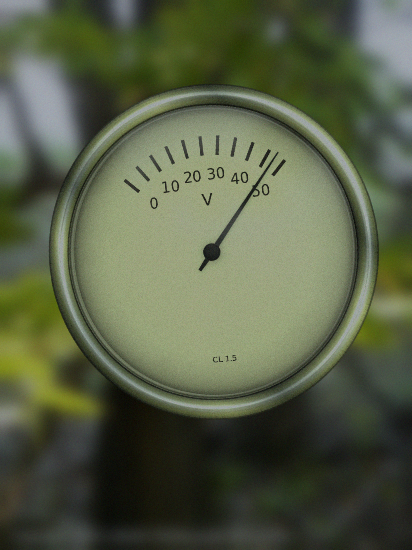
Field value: 47.5 V
